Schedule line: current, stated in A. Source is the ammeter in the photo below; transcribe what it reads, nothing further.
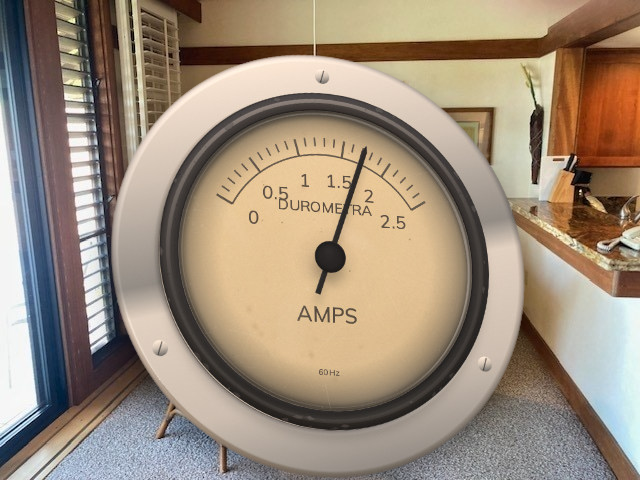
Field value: 1.7 A
